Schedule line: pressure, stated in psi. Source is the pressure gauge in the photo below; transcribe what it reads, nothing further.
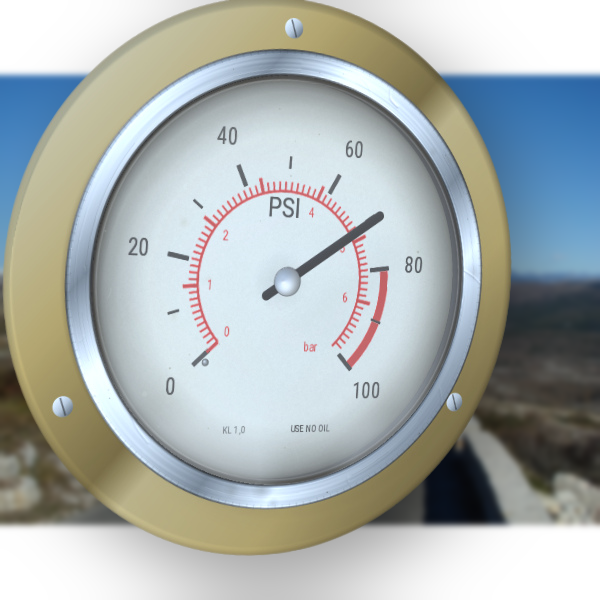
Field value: 70 psi
